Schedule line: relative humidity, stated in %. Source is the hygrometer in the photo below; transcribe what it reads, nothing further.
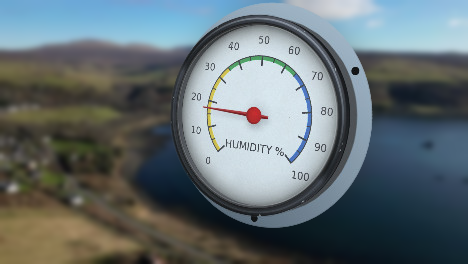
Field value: 17.5 %
